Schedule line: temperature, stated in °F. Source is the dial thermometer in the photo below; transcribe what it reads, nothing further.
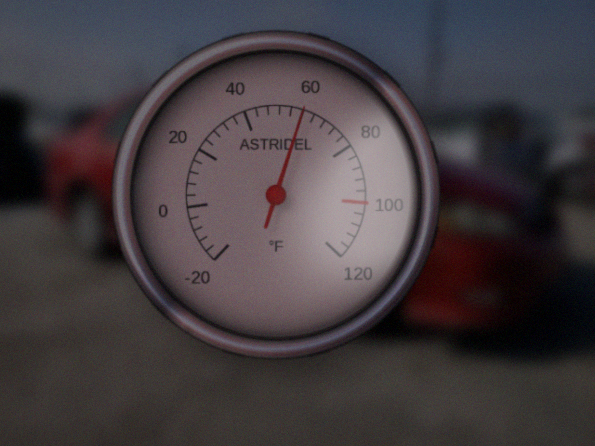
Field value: 60 °F
